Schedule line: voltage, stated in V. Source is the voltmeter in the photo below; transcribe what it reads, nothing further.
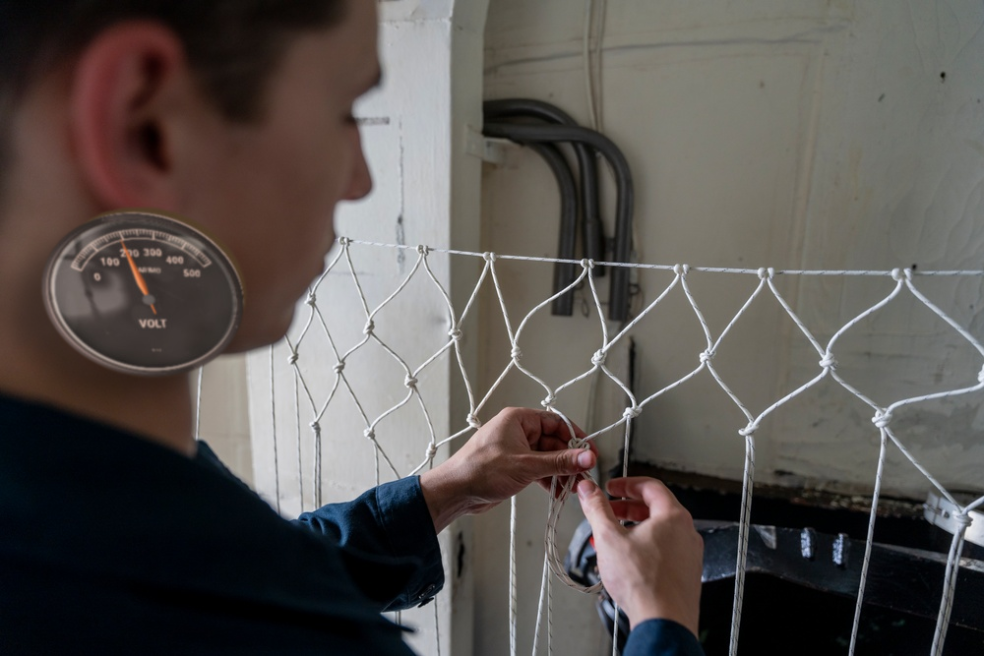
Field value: 200 V
